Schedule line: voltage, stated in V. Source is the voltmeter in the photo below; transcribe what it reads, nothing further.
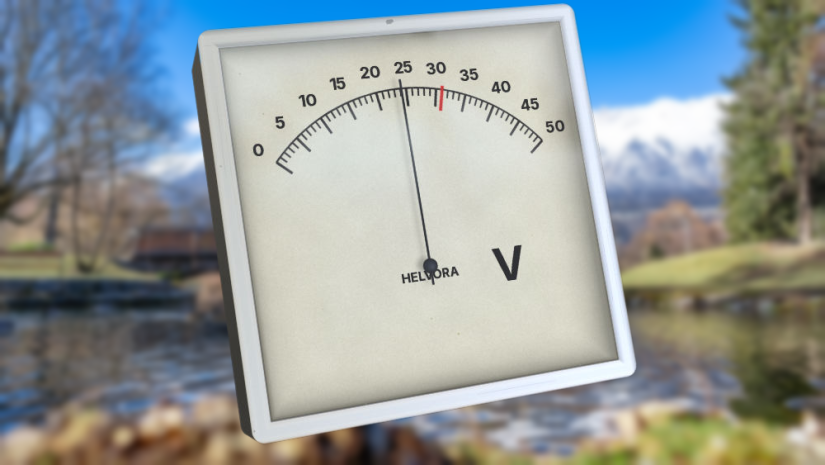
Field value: 24 V
